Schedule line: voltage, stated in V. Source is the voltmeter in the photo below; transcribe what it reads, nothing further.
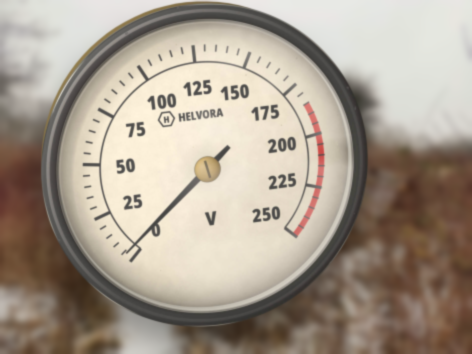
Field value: 5 V
